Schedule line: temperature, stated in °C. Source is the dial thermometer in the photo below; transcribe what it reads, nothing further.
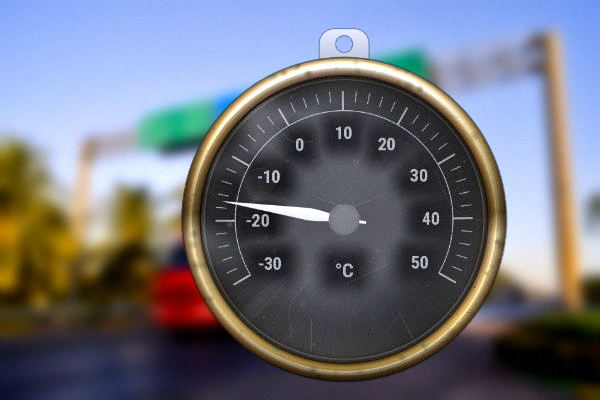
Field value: -17 °C
